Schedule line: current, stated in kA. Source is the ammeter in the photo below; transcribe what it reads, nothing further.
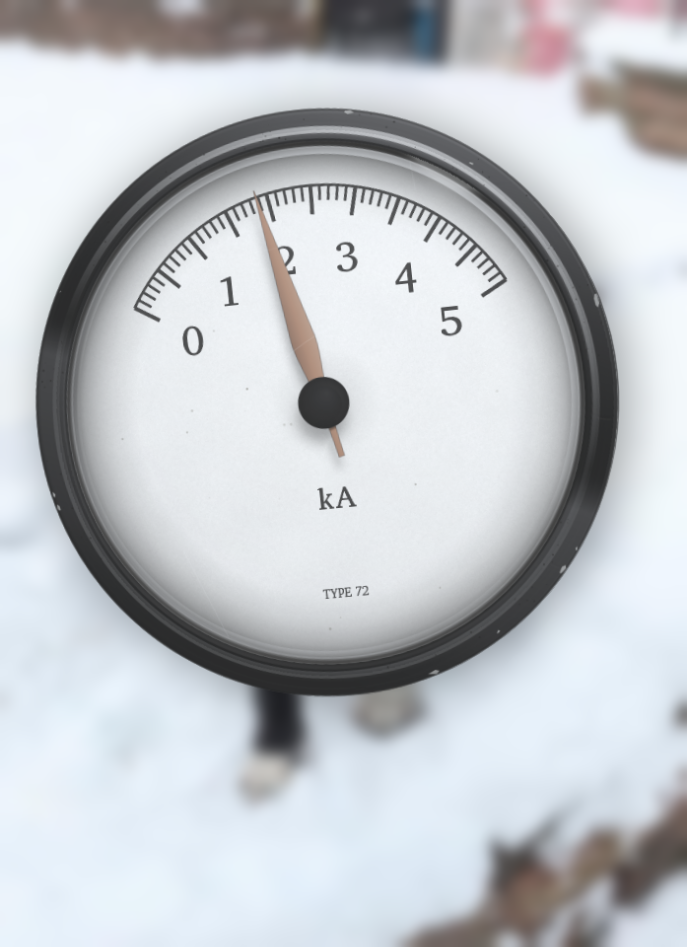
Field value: 1.9 kA
